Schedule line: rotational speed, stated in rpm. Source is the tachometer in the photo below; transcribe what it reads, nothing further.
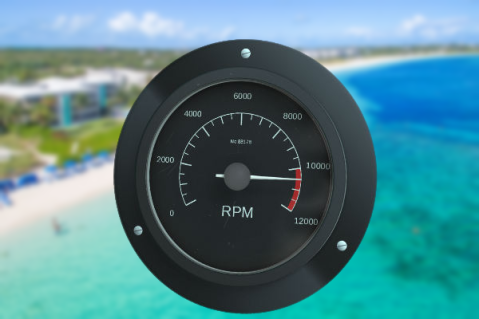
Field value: 10500 rpm
